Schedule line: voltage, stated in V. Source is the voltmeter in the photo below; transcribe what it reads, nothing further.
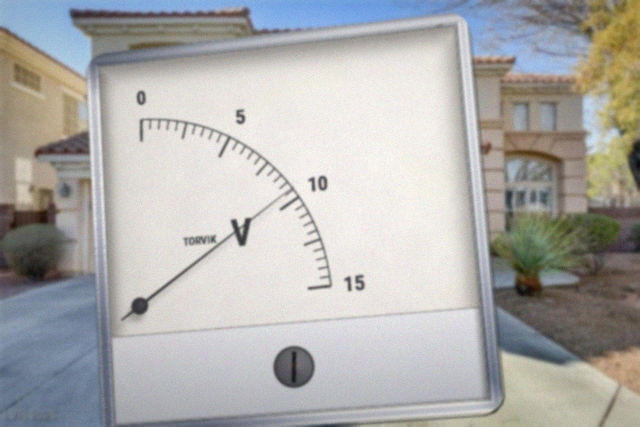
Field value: 9.5 V
